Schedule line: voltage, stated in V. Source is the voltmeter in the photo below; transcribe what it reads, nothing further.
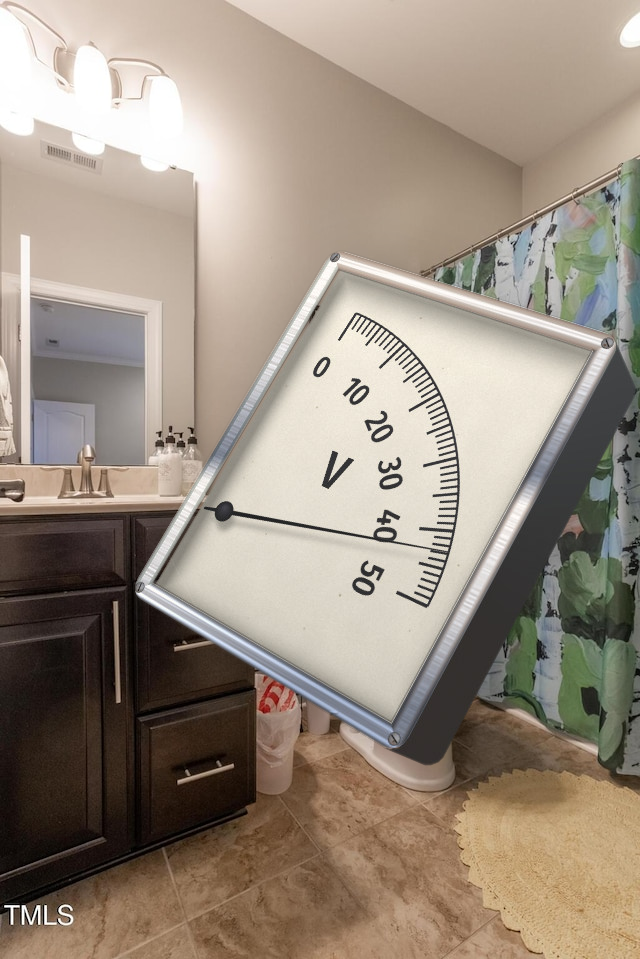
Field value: 43 V
